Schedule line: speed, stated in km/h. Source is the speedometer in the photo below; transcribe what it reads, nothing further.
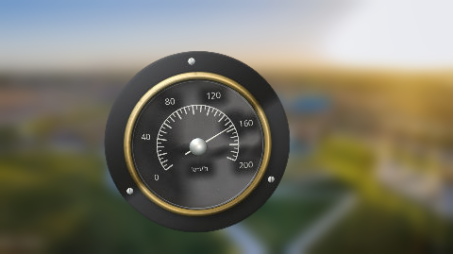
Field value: 155 km/h
